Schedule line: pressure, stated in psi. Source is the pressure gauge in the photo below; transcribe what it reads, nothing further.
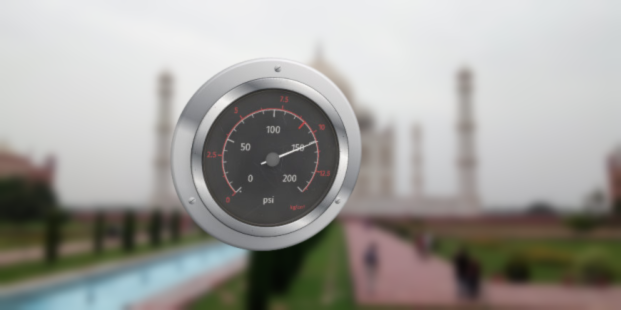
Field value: 150 psi
